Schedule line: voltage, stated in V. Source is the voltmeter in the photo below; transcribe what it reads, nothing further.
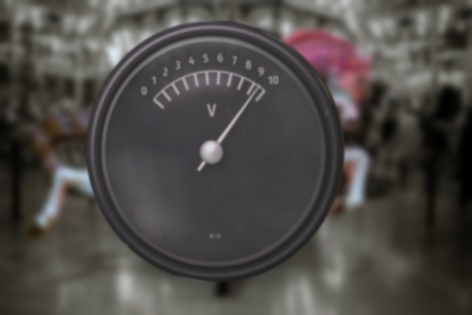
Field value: 9.5 V
